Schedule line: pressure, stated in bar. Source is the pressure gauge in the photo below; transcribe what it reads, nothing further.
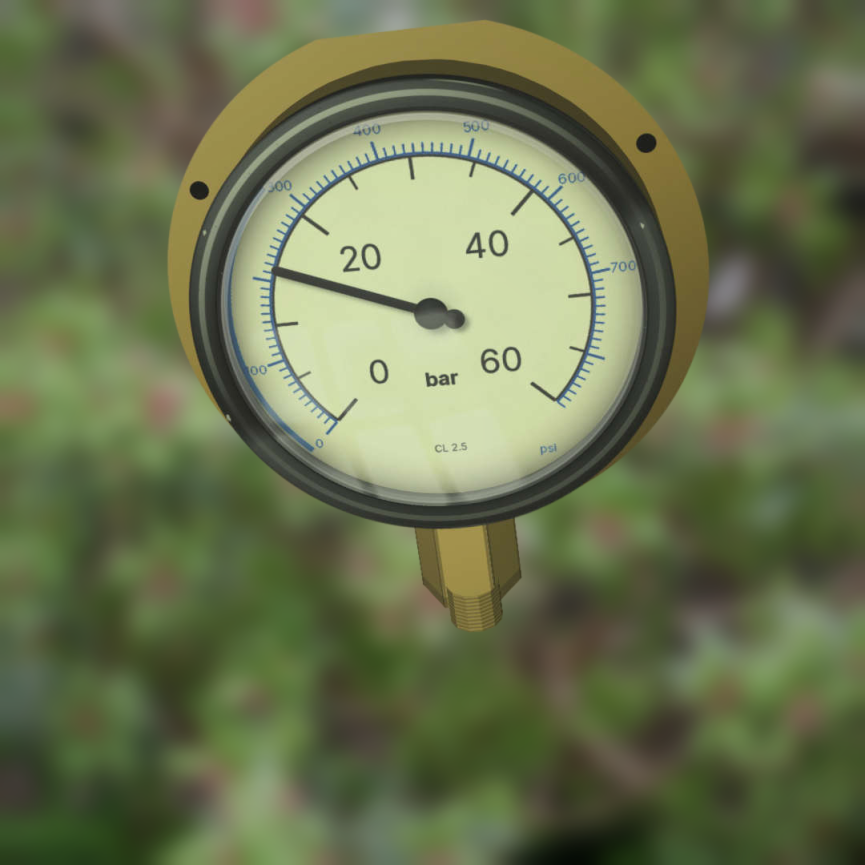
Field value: 15 bar
